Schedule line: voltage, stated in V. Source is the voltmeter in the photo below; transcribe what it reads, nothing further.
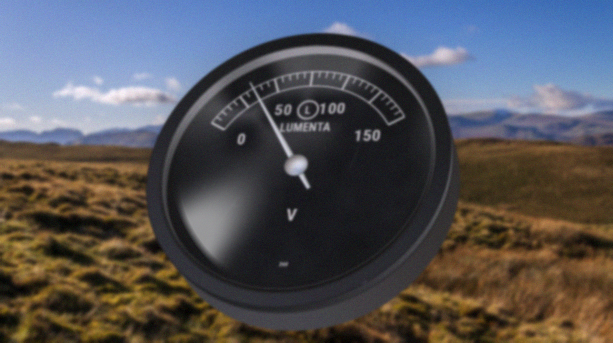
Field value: 35 V
